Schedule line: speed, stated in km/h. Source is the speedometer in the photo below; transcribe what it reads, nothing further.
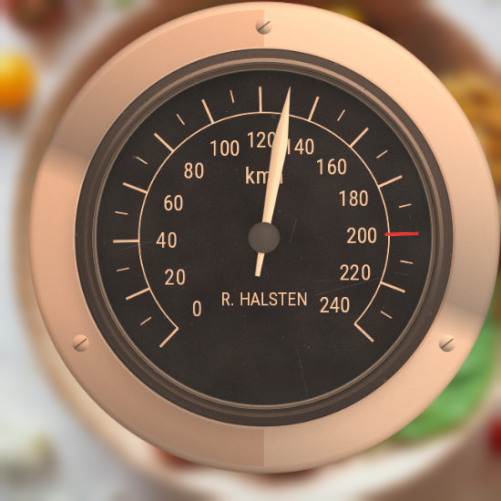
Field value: 130 km/h
